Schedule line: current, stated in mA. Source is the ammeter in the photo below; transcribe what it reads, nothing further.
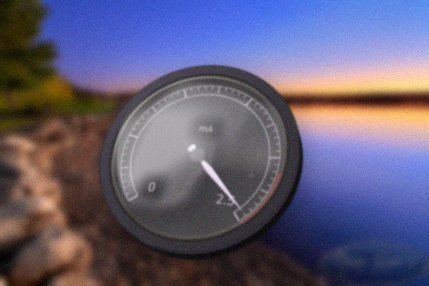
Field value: 2.45 mA
